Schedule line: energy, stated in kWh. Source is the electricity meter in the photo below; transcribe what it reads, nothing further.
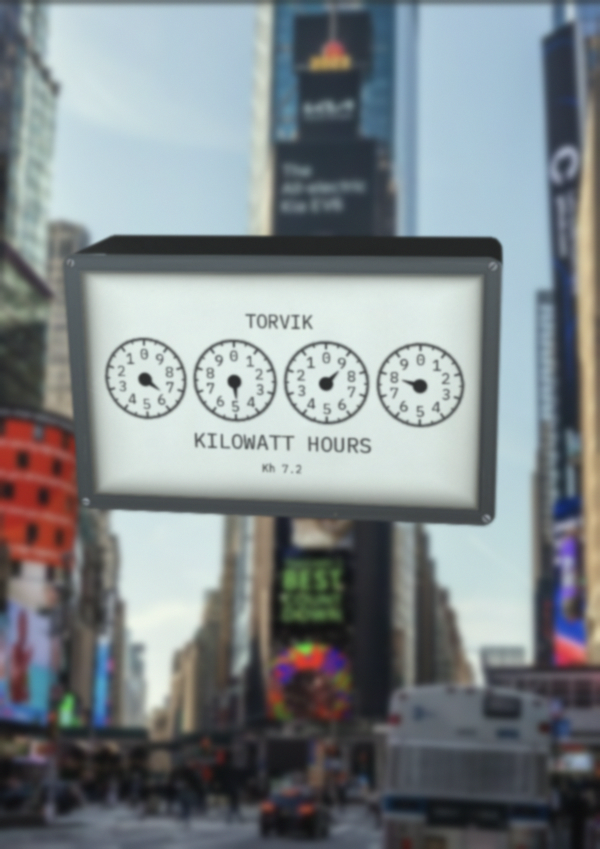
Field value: 6488 kWh
